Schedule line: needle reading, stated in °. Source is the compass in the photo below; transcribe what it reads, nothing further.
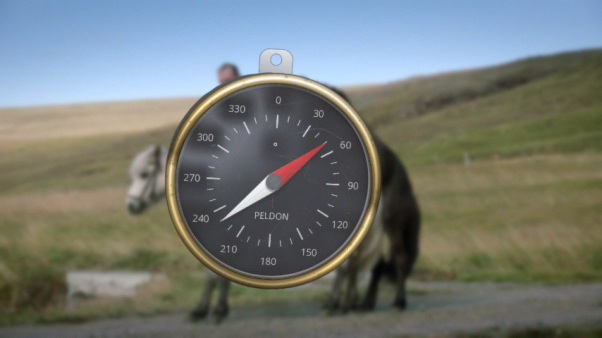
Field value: 50 °
